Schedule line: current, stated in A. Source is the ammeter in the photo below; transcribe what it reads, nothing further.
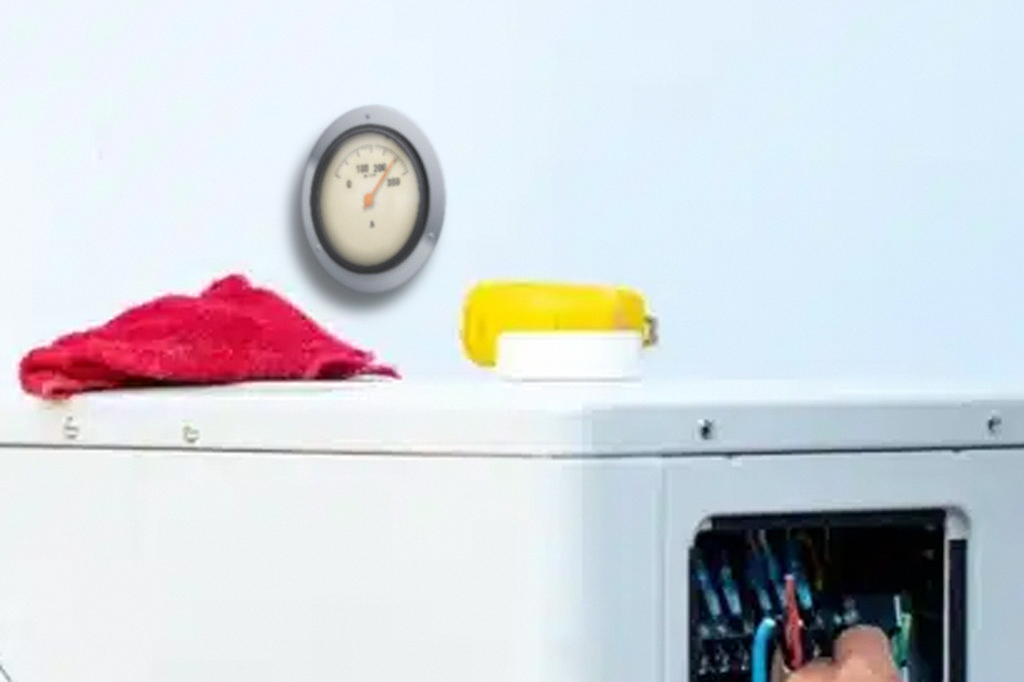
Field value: 250 A
